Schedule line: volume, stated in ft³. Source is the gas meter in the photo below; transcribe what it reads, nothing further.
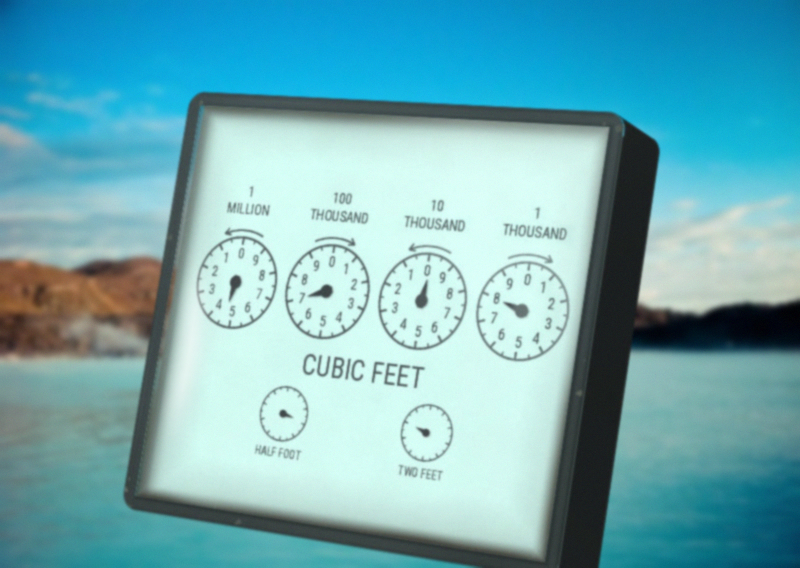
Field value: 469800 ft³
